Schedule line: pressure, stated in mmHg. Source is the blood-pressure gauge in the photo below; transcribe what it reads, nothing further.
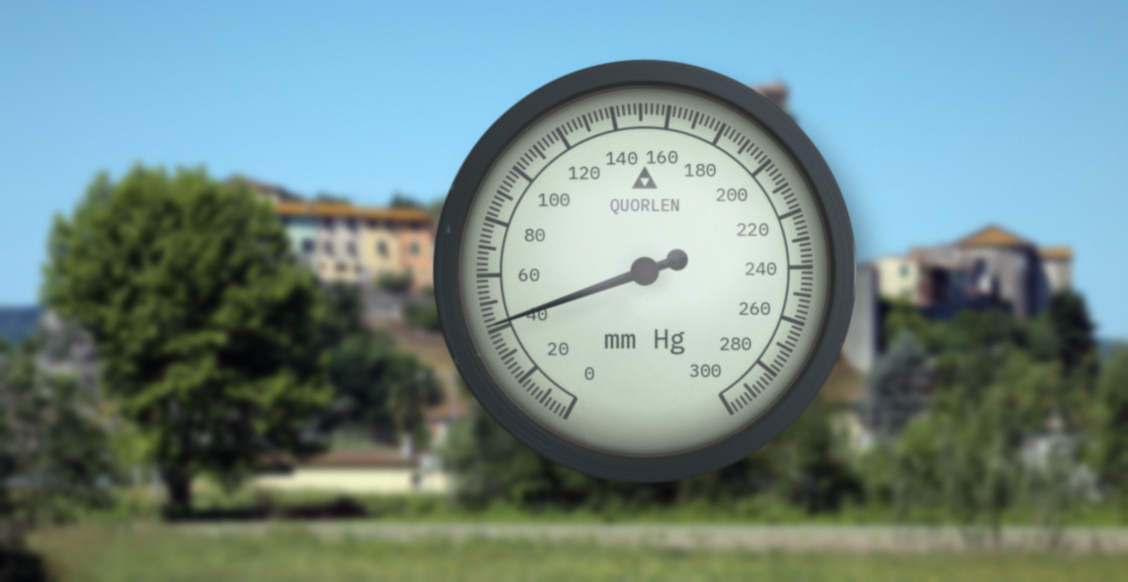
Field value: 42 mmHg
